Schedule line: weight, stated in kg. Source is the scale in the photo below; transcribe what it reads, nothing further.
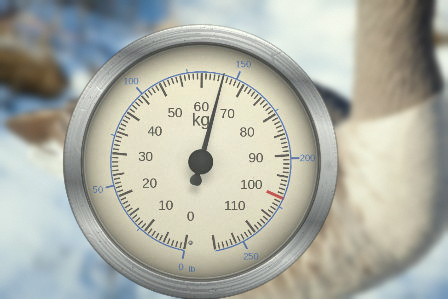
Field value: 65 kg
